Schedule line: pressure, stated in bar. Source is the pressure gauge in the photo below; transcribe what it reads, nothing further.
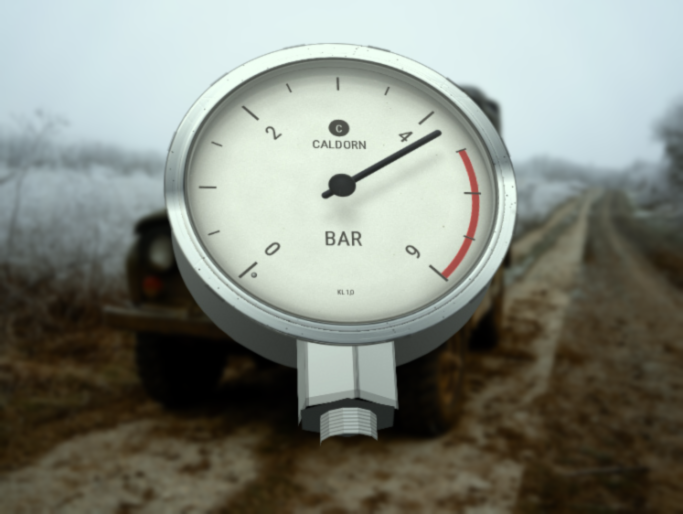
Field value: 4.25 bar
